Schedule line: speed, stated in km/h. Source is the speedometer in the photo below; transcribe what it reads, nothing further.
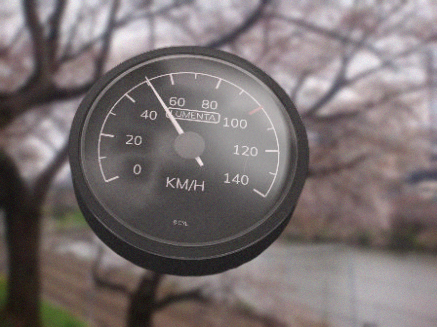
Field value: 50 km/h
